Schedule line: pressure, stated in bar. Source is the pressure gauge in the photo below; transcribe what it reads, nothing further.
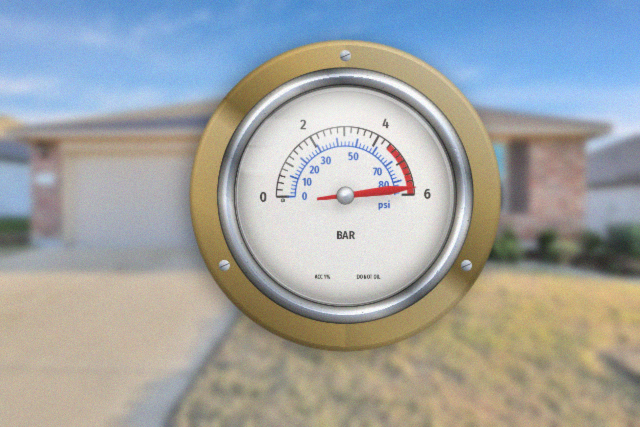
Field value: 5.8 bar
